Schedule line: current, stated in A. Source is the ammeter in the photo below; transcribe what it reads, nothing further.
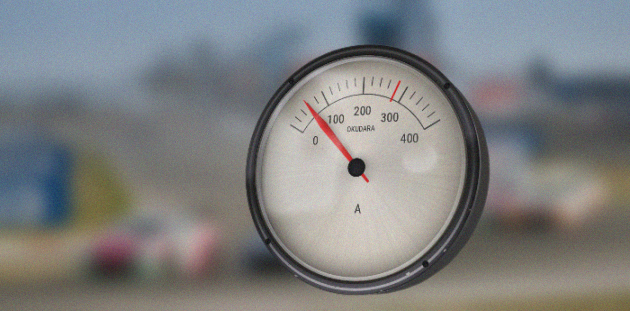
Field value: 60 A
